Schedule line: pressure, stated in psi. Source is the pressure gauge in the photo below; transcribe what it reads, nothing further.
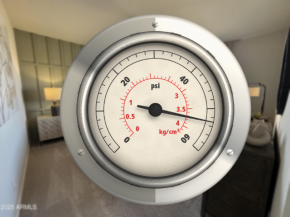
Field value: 53 psi
